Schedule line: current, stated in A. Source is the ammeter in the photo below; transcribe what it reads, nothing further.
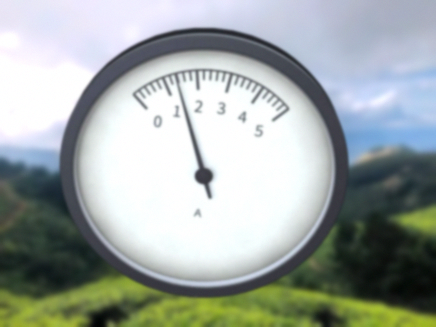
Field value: 1.4 A
